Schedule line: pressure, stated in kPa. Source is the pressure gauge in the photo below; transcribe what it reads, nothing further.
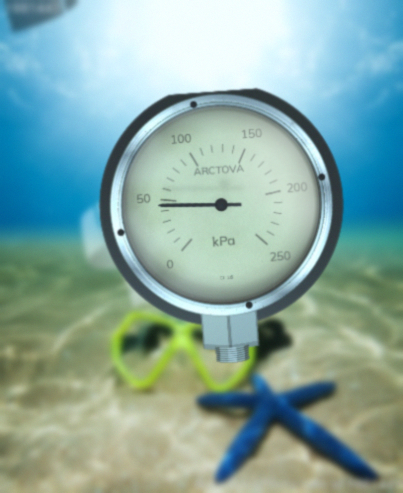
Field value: 45 kPa
